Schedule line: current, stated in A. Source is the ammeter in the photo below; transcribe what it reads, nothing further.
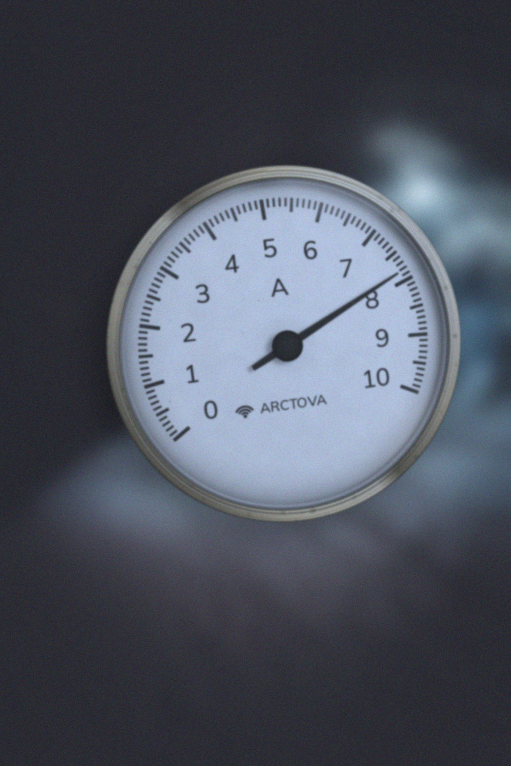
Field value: 7.8 A
